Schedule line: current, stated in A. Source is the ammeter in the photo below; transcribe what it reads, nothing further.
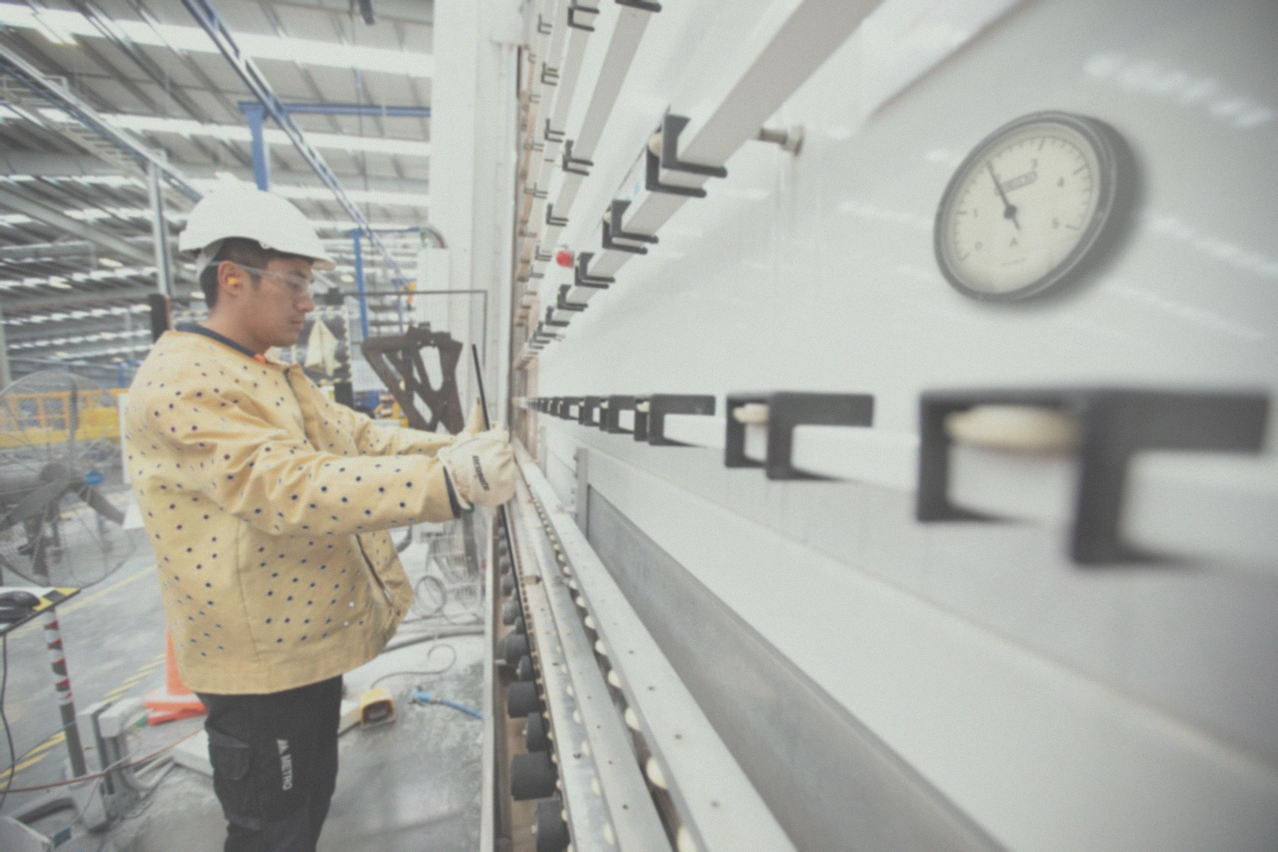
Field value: 2 A
